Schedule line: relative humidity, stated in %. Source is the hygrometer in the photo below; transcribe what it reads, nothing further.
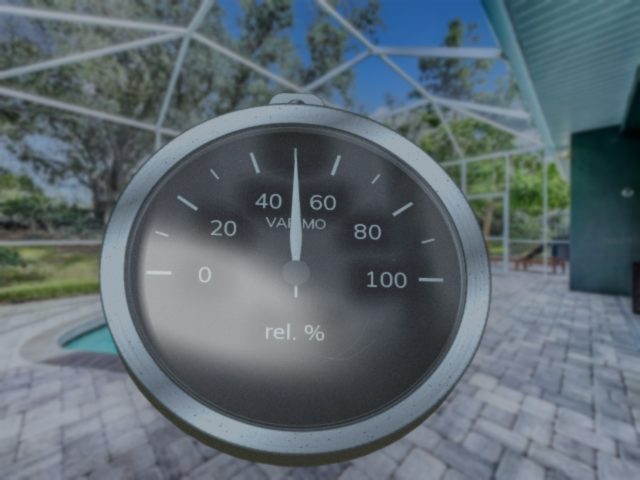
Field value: 50 %
